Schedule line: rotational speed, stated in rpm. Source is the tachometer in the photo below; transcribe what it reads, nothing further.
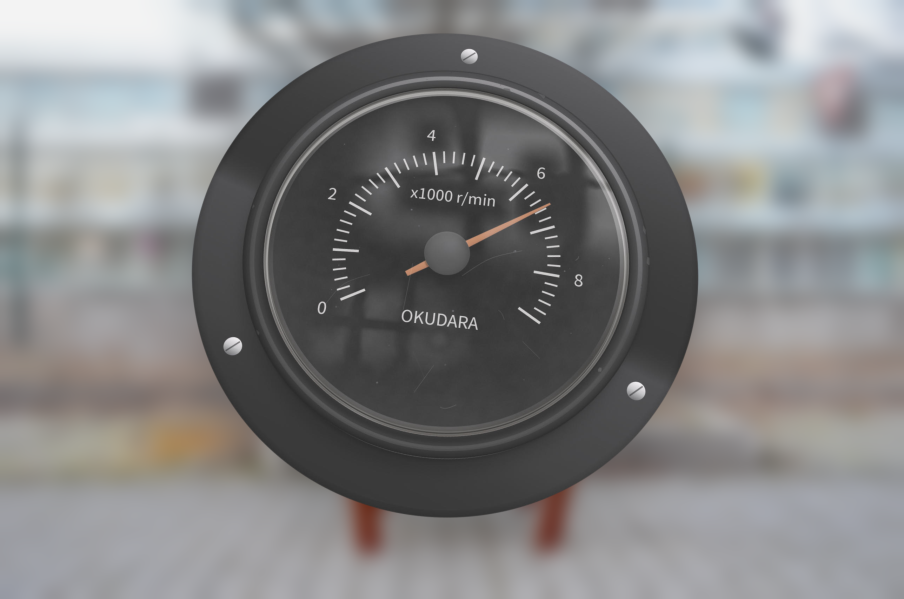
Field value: 6600 rpm
